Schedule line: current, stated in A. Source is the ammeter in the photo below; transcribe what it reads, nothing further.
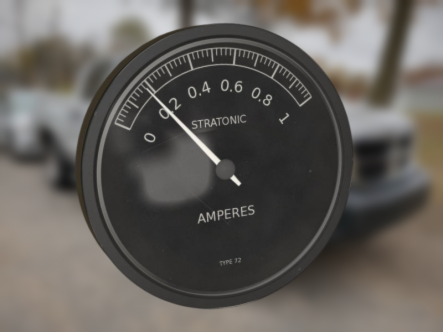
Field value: 0.18 A
